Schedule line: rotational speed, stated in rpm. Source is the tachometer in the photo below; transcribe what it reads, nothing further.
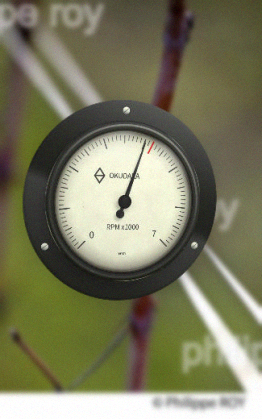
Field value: 4000 rpm
